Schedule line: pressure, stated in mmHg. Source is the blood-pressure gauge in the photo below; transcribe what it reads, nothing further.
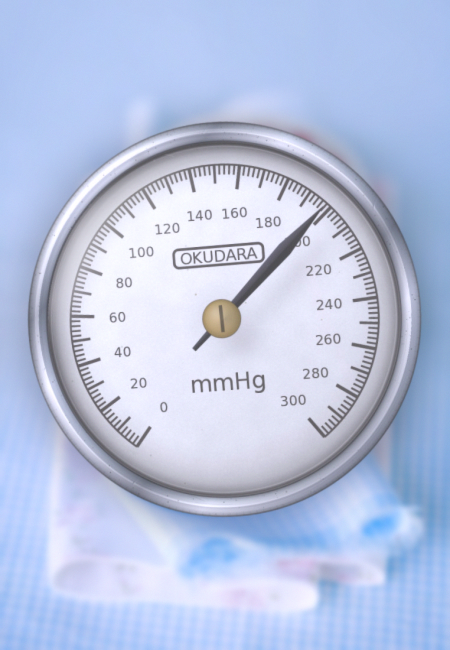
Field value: 198 mmHg
